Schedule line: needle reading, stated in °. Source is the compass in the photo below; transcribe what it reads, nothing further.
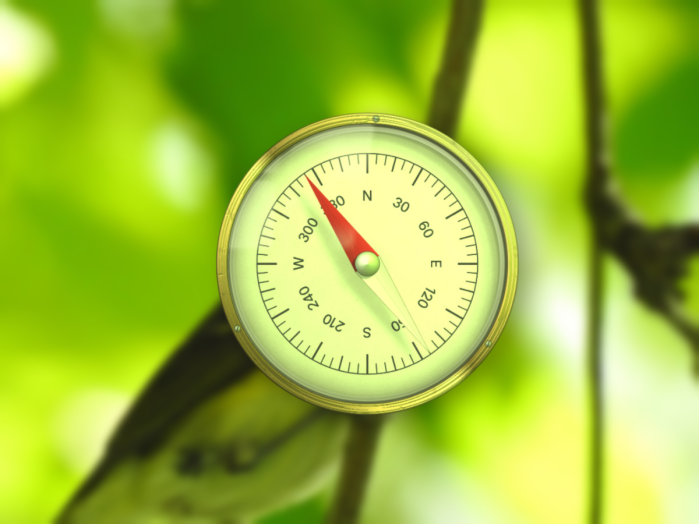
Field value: 325 °
